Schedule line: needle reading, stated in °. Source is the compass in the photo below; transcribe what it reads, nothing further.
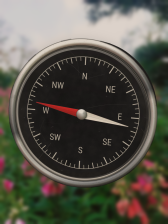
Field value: 280 °
